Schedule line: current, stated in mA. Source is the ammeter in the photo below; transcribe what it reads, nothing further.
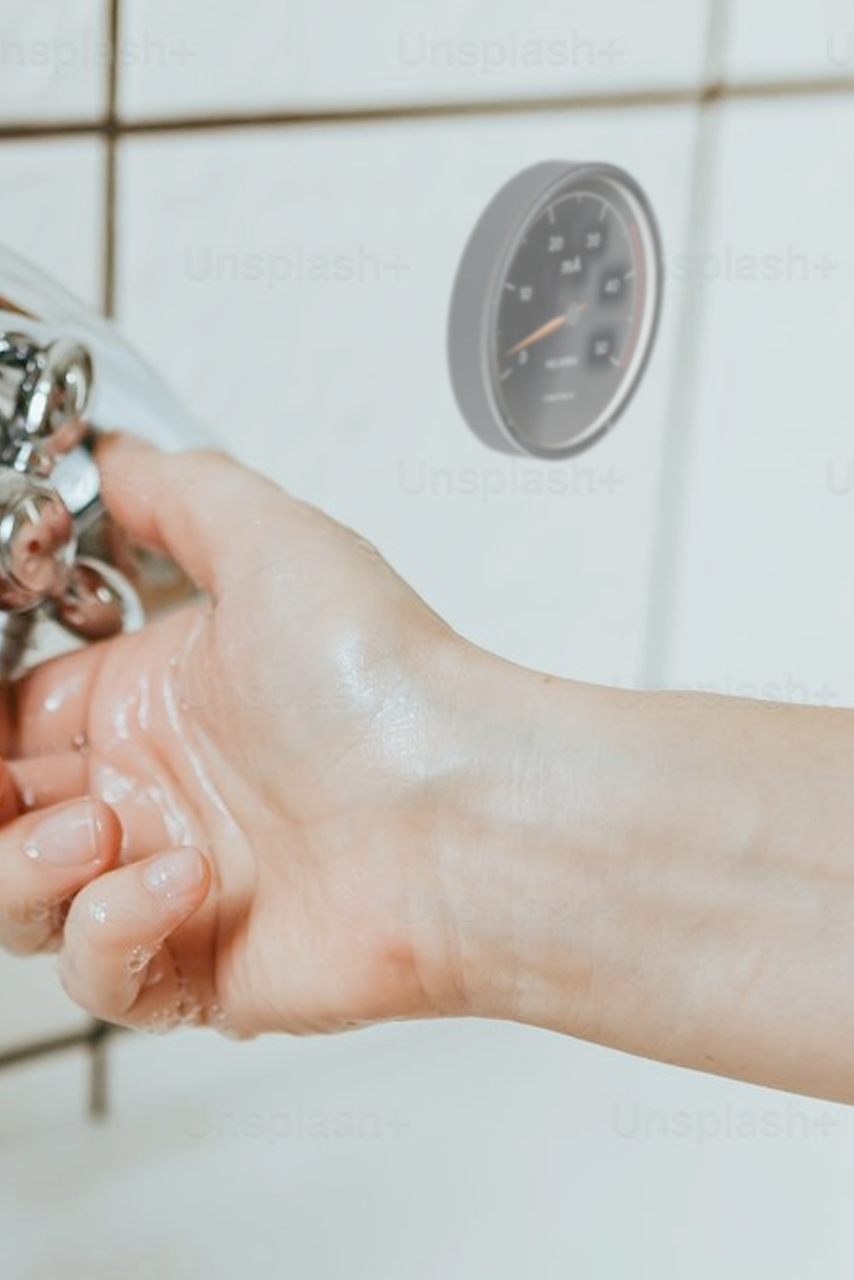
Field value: 2.5 mA
